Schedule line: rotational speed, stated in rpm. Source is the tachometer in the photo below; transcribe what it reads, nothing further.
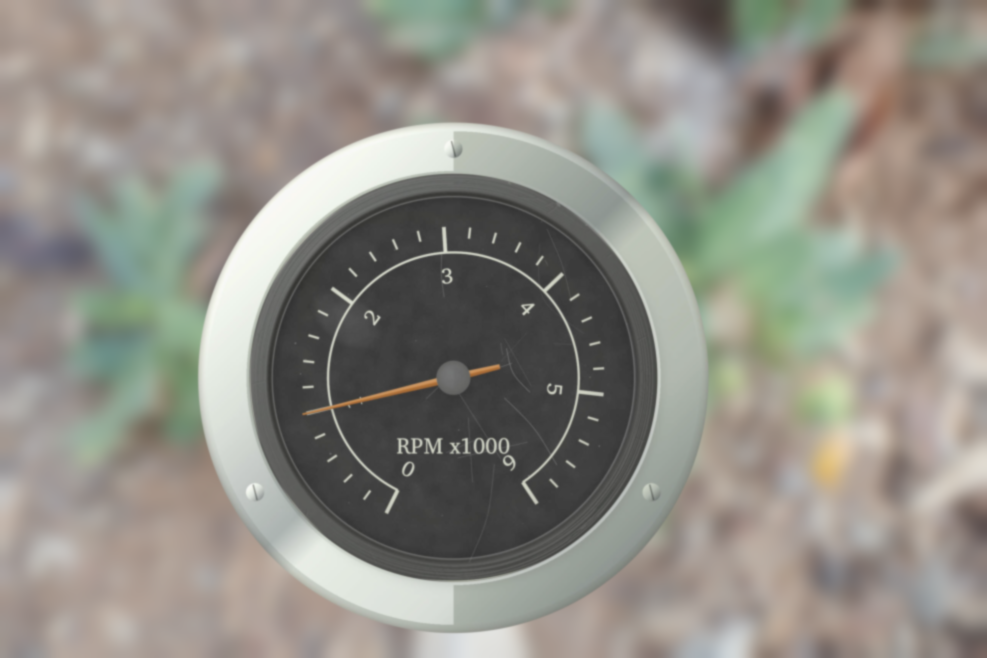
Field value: 1000 rpm
